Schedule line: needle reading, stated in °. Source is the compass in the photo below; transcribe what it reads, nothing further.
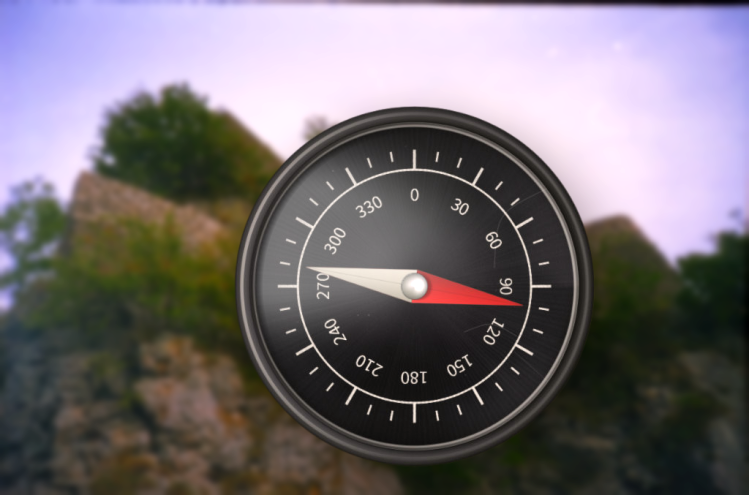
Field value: 100 °
